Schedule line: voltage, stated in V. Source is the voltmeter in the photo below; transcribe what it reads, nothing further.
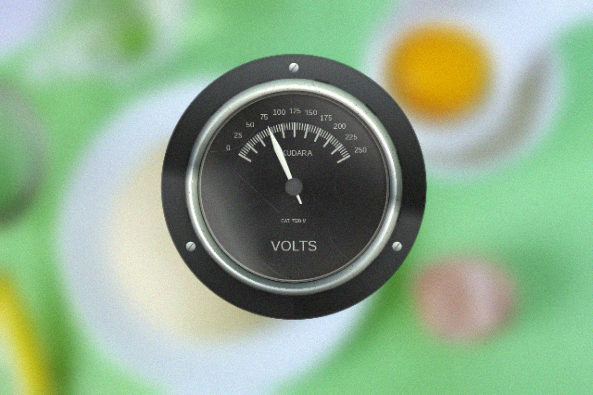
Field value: 75 V
